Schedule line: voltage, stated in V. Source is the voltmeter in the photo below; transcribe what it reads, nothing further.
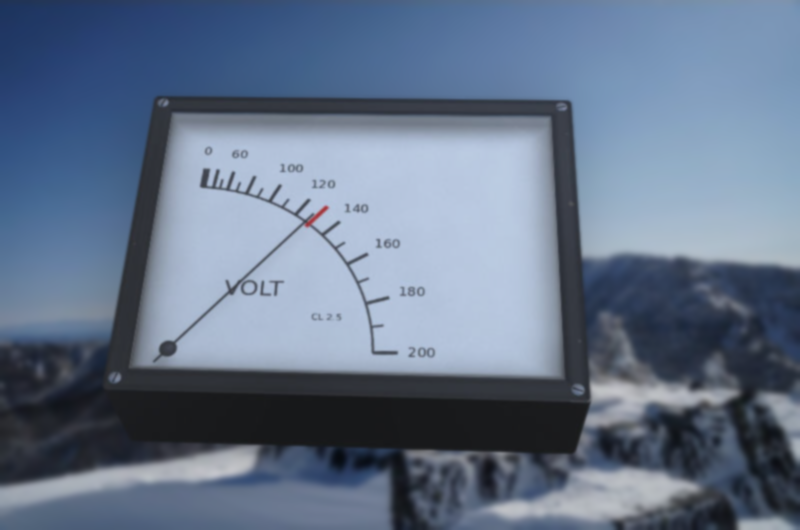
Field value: 130 V
